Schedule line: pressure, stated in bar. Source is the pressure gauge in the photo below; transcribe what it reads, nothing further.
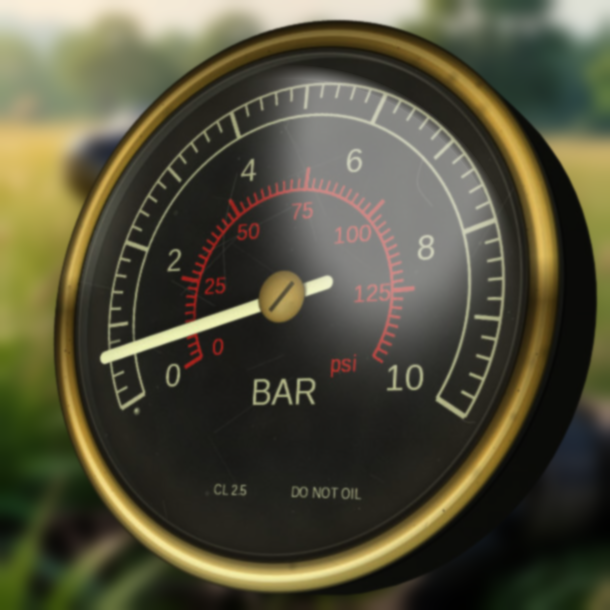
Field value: 0.6 bar
